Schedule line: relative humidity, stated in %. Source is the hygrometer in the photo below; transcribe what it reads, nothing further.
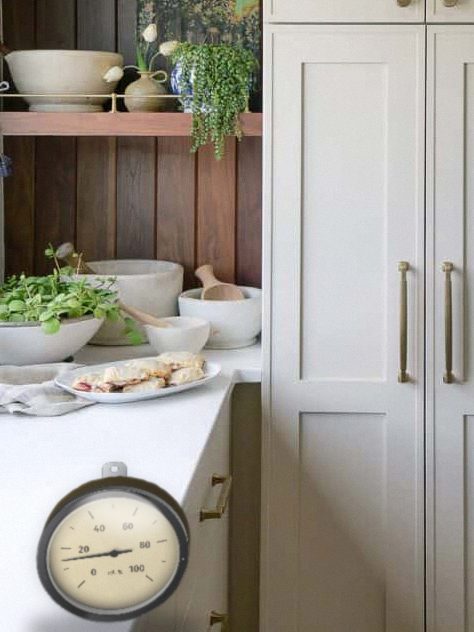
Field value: 15 %
